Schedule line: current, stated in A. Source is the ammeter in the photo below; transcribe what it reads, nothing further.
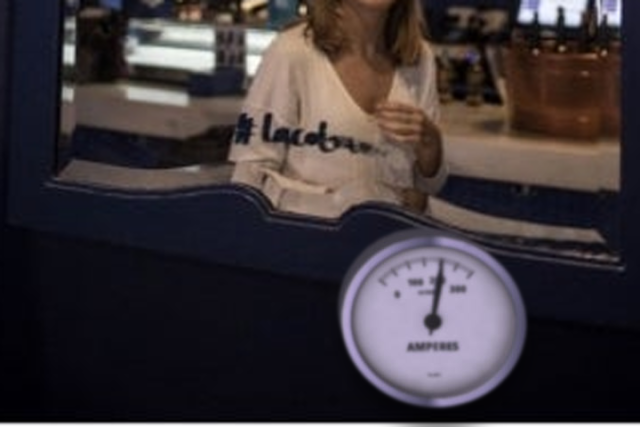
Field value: 200 A
